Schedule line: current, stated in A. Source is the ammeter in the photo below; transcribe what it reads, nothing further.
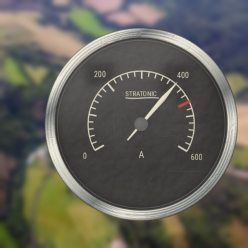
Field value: 400 A
